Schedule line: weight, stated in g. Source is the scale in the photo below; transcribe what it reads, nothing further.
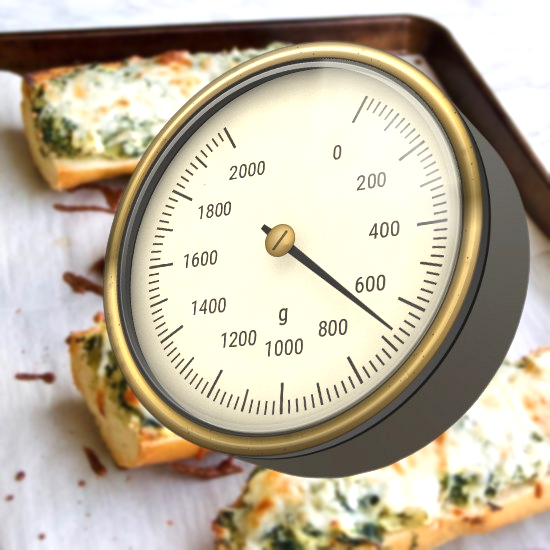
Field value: 670 g
